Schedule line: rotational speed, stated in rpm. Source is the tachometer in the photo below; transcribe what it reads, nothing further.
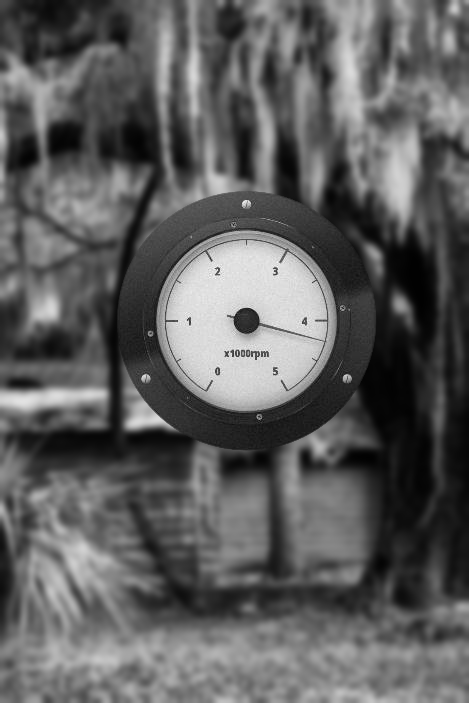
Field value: 4250 rpm
